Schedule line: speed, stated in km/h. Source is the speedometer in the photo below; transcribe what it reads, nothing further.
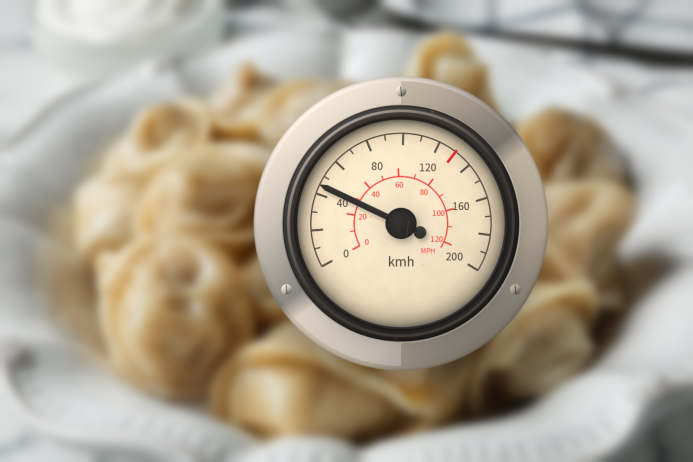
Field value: 45 km/h
